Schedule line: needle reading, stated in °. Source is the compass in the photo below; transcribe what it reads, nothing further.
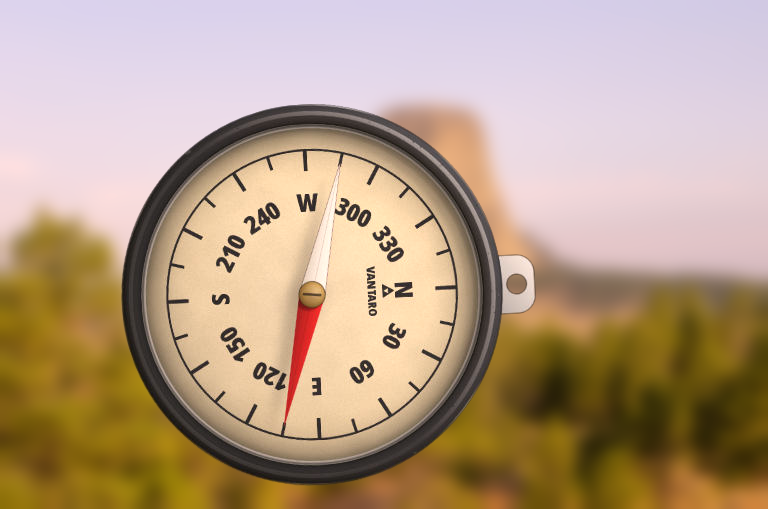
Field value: 105 °
